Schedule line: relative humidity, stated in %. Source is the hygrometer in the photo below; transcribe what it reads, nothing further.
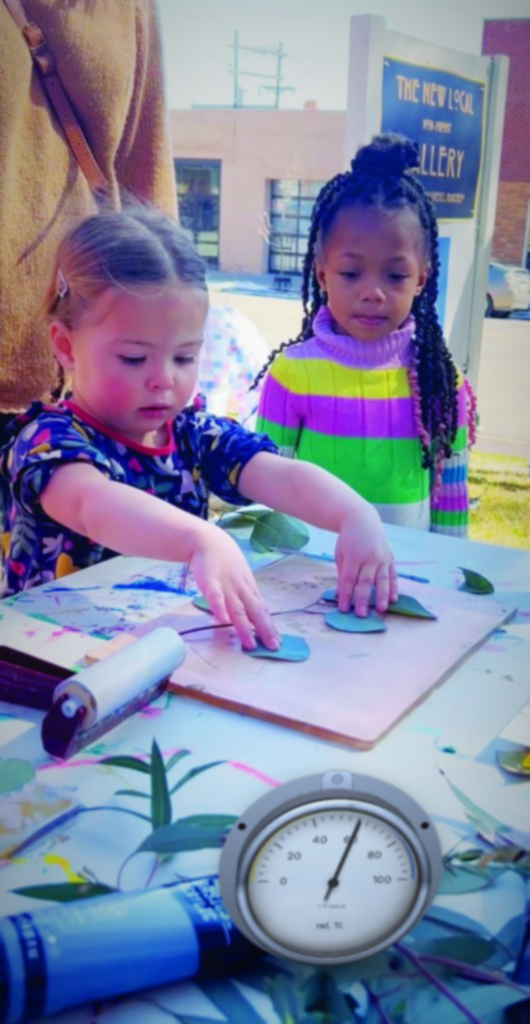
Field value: 60 %
